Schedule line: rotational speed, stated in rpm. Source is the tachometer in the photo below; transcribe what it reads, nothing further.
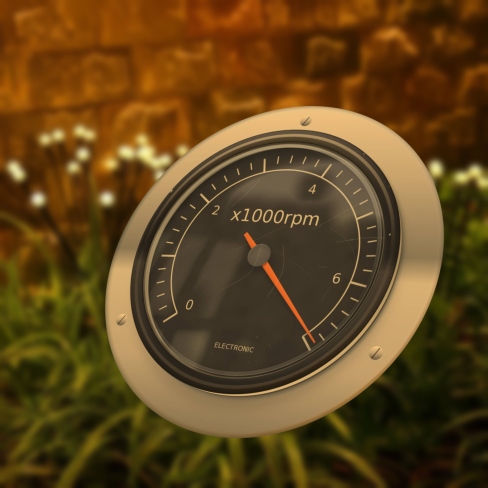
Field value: 6900 rpm
